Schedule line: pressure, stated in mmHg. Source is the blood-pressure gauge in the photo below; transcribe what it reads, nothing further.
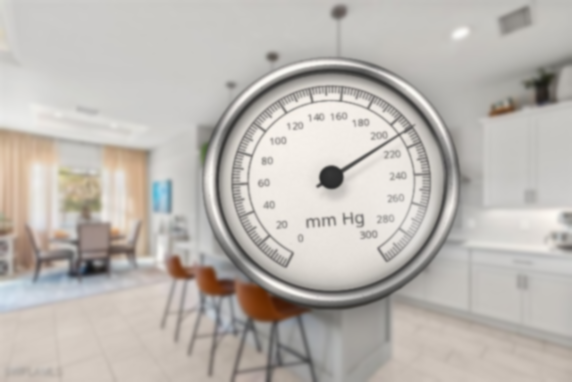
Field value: 210 mmHg
